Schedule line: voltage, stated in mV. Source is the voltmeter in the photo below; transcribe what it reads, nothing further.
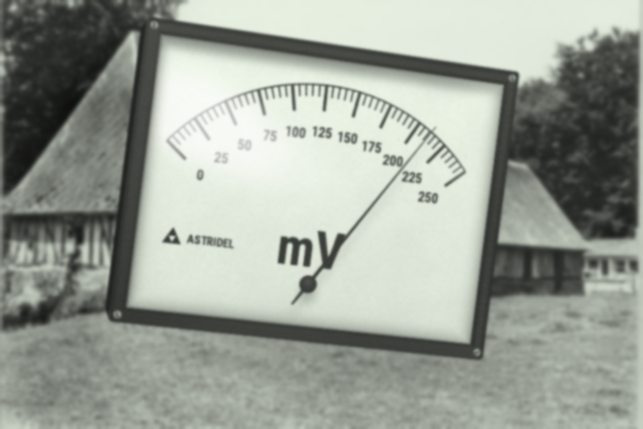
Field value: 210 mV
